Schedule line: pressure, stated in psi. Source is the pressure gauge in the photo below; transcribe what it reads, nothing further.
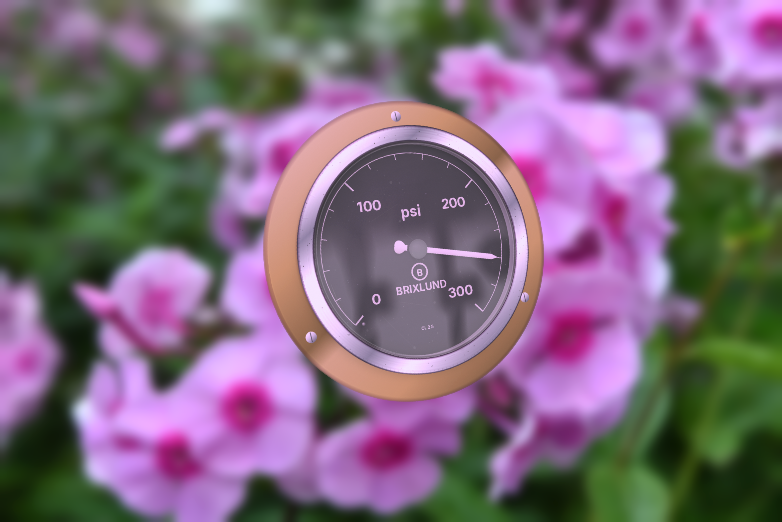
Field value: 260 psi
